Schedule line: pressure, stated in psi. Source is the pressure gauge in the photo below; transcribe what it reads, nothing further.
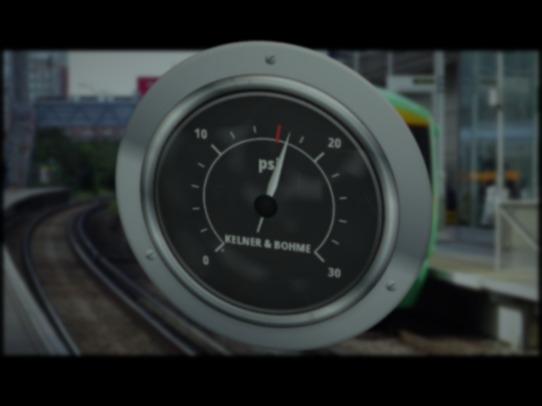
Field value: 17 psi
